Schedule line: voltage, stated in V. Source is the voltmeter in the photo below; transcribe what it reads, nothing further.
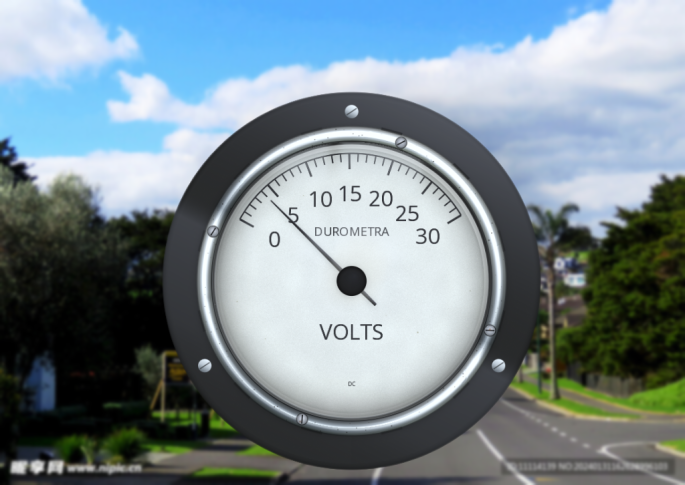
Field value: 4 V
